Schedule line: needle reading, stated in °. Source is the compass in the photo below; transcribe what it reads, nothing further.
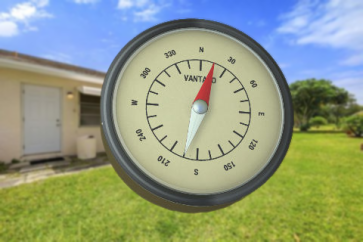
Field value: 15 °
